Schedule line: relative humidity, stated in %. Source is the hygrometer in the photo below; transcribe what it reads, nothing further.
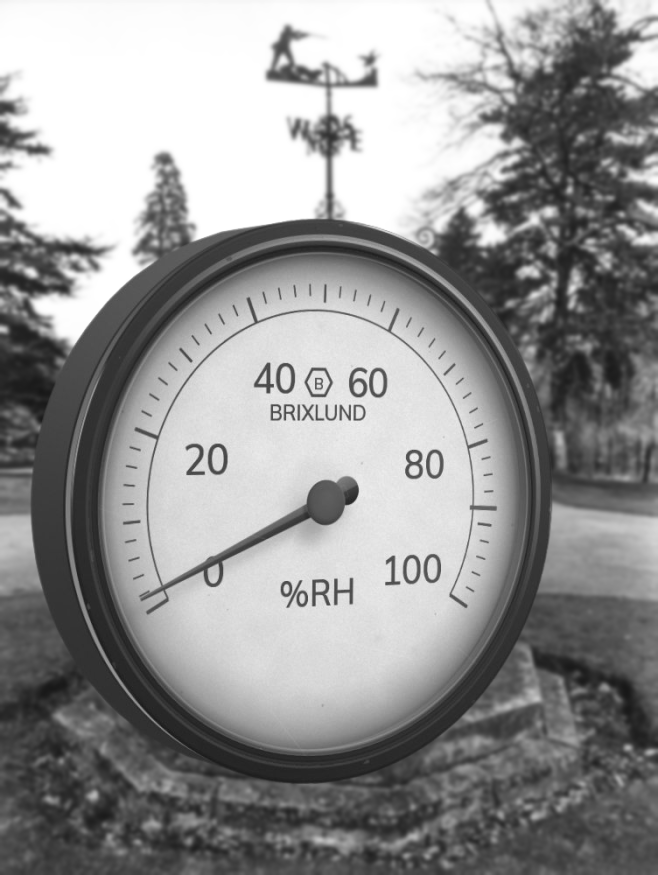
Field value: 2 %
